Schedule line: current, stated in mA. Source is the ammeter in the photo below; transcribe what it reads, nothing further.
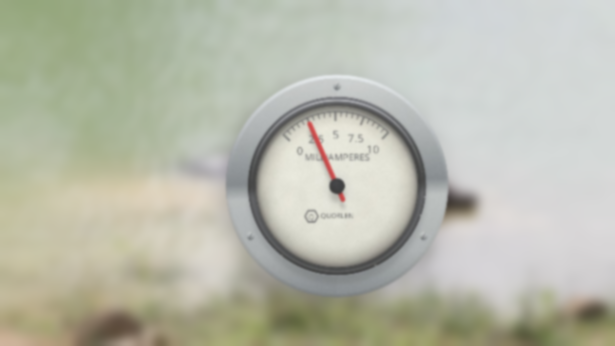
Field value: 2.5 mA
